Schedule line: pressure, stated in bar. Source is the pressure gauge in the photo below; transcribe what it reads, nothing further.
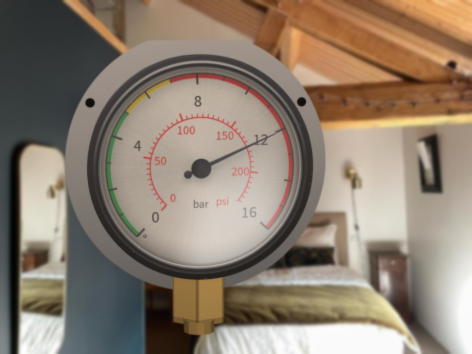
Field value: 12 bar
